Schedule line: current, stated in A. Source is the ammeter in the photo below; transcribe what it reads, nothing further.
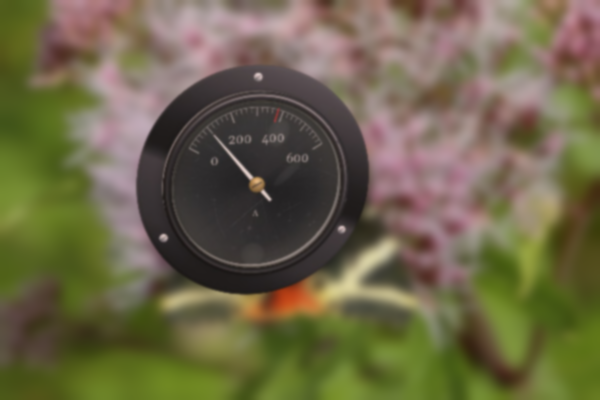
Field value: 100 A
